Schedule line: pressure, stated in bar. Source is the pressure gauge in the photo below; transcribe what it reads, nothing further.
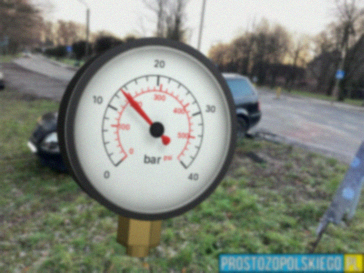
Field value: 13 bar
